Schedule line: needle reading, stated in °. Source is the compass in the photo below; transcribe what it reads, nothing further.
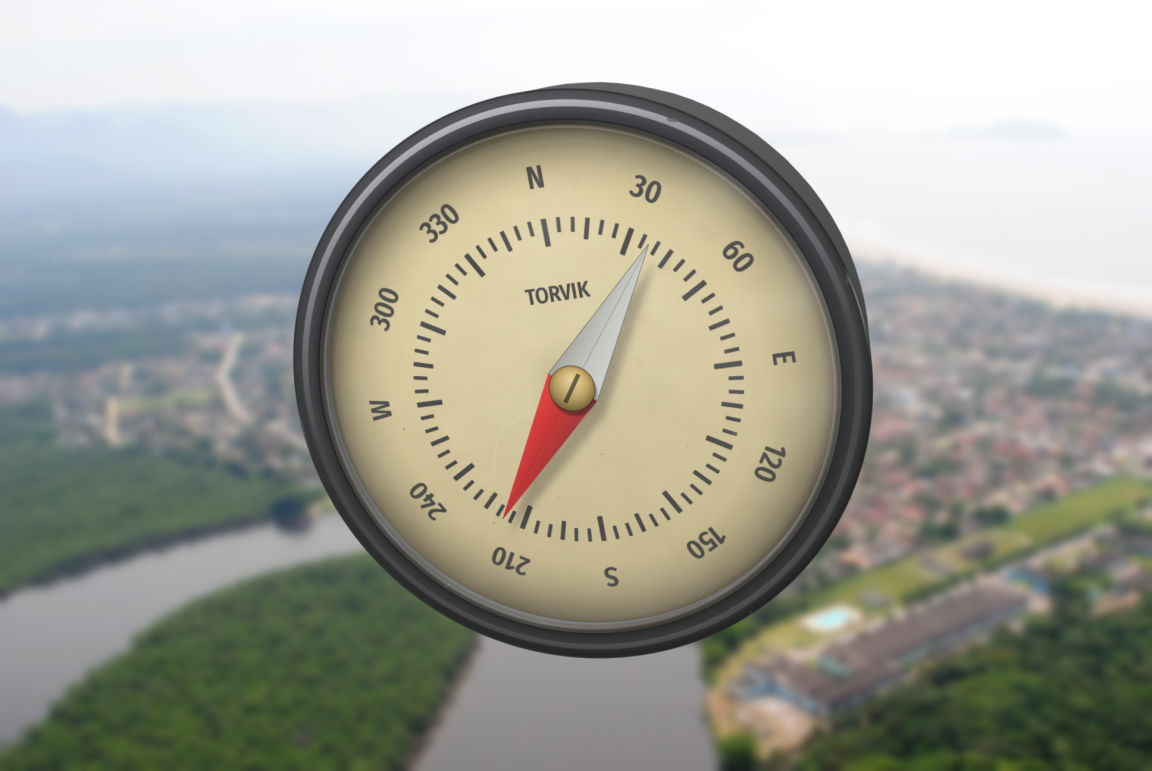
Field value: 217.5 °
